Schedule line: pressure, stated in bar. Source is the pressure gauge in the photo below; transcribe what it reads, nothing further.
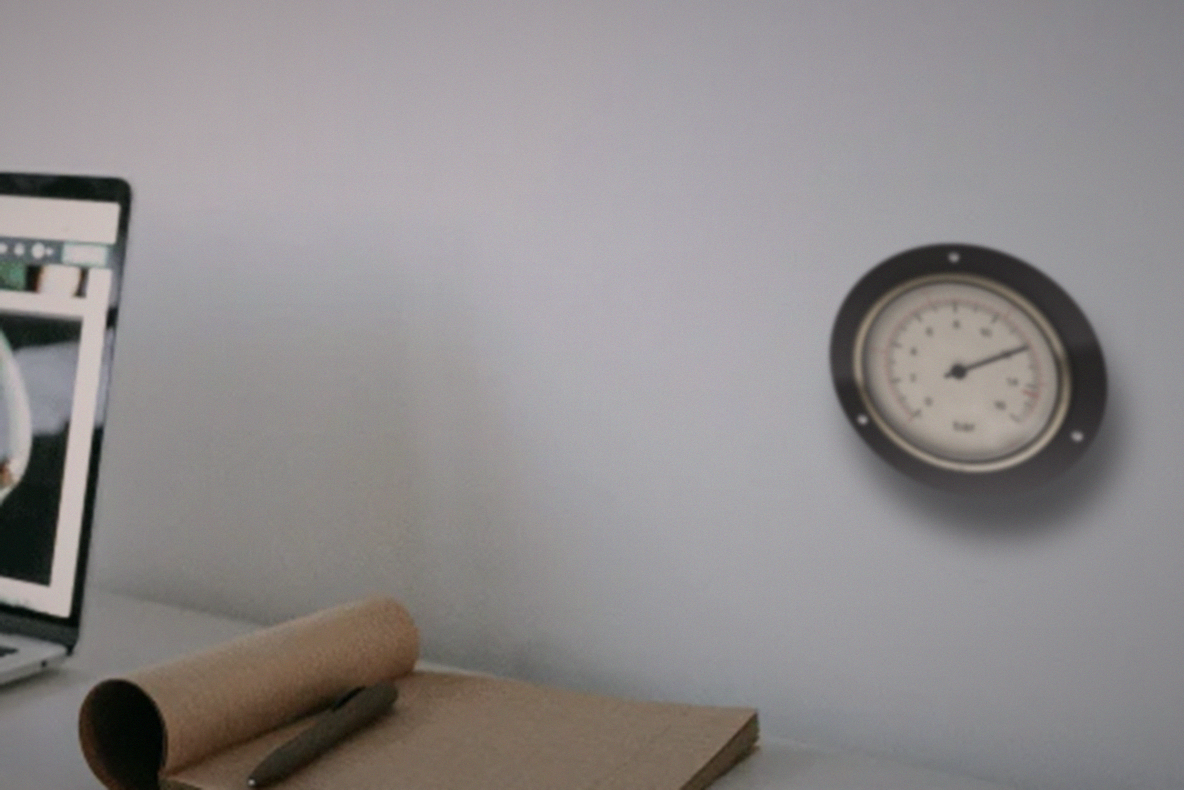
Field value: 12 bar
